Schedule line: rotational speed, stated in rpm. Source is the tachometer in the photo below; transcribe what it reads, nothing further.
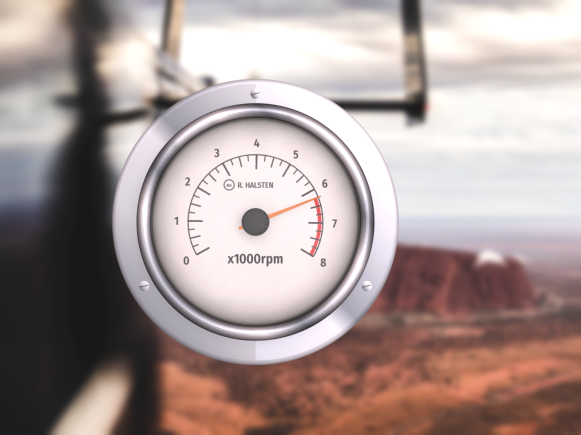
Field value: 6250 rpm
